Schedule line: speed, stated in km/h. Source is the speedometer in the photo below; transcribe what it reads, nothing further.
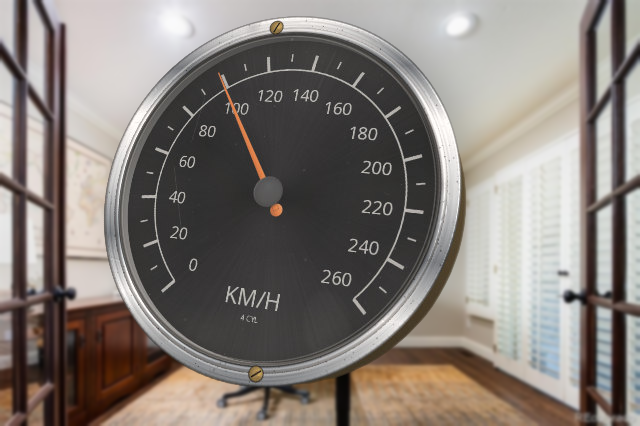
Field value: 100 km/h
